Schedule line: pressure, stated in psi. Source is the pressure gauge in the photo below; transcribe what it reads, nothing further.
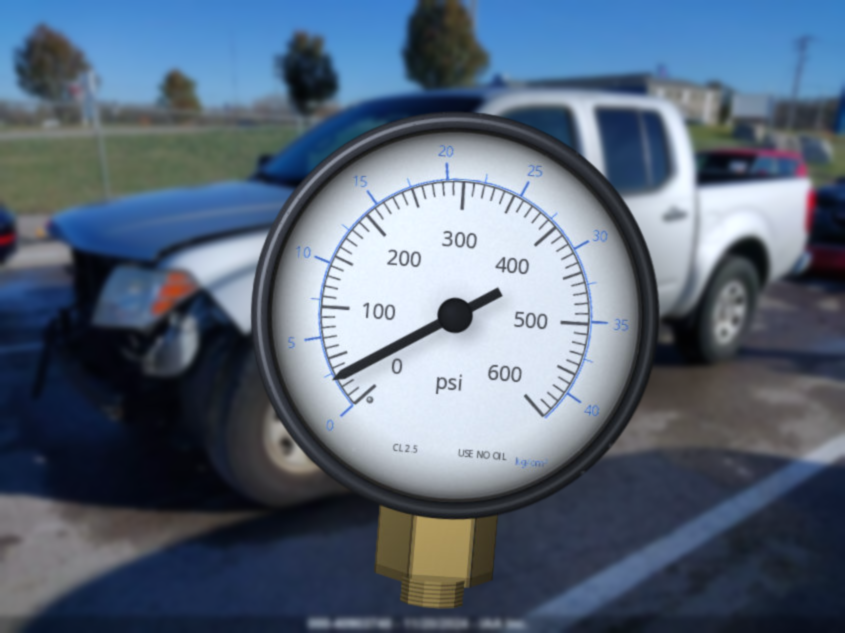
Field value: 30 psi
